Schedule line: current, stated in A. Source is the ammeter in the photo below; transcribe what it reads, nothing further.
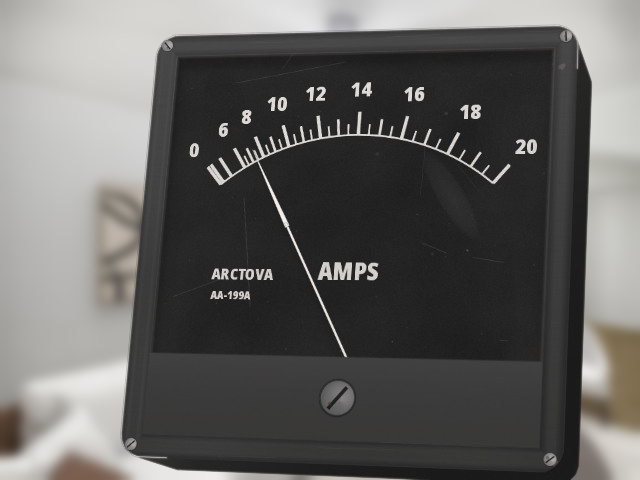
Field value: 7.5 A
